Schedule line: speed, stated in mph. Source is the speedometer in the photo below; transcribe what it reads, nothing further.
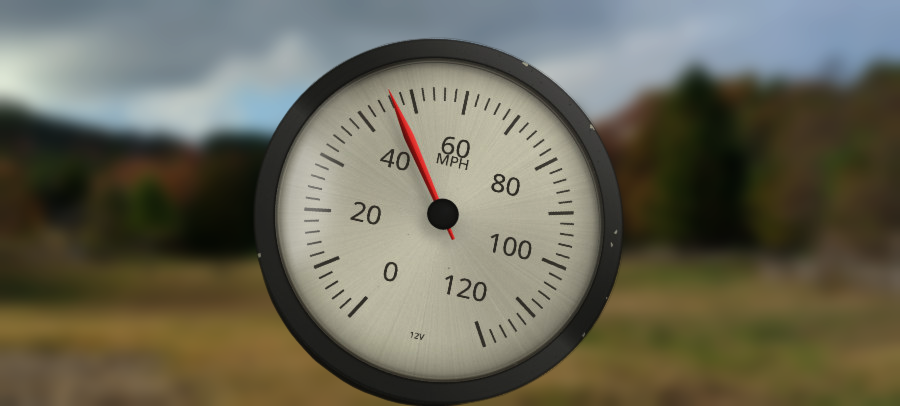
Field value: 46 mph
